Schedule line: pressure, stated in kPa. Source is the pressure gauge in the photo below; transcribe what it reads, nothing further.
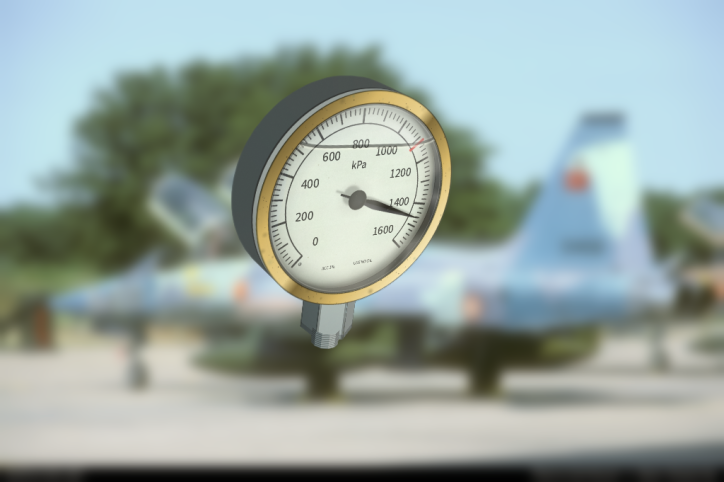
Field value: 1460 kPa
